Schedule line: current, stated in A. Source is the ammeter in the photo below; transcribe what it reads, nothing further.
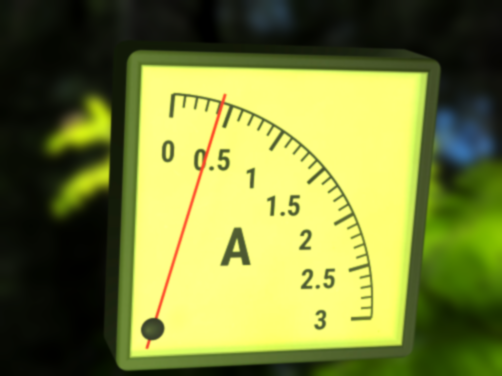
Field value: 0.4 A
